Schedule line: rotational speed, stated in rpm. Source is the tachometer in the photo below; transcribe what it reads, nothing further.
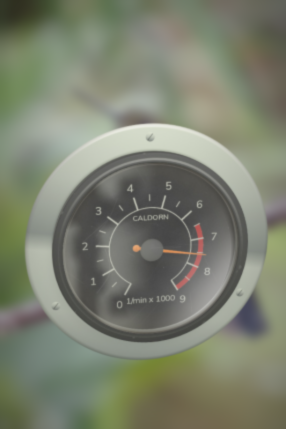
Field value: 7500 rpm
